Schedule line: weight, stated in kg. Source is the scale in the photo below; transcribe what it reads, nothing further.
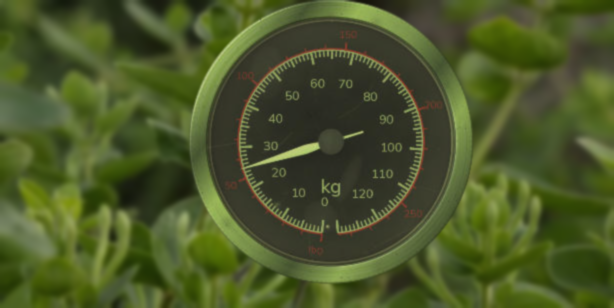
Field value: 25 kg
